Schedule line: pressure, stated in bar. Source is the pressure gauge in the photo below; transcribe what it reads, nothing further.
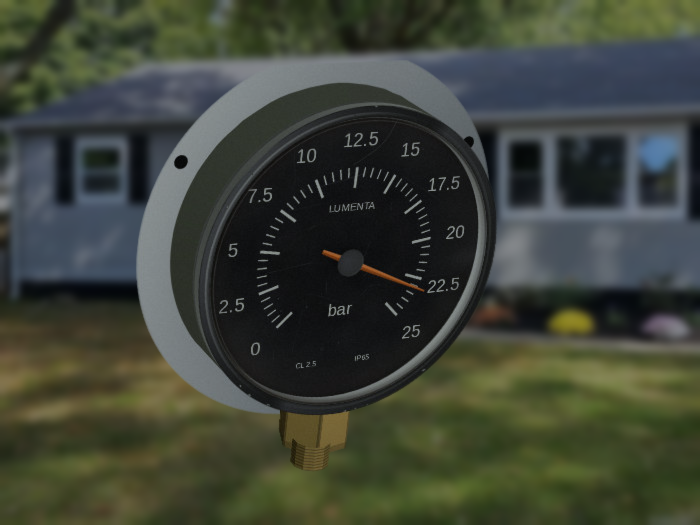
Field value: 23 bar
